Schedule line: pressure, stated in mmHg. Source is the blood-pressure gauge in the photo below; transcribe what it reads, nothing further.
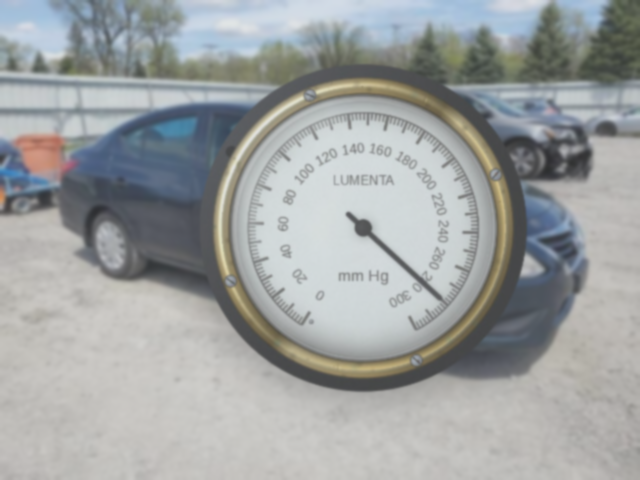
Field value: 280 mmHg
